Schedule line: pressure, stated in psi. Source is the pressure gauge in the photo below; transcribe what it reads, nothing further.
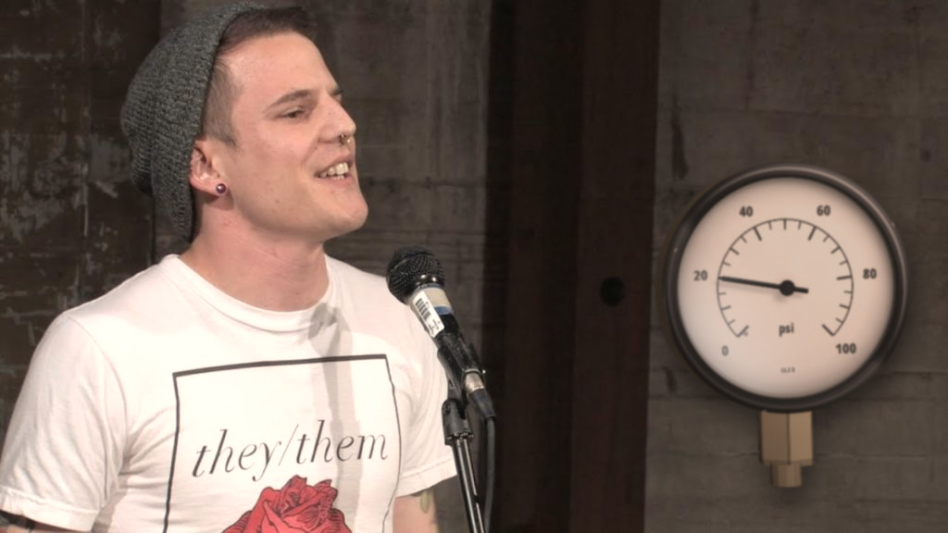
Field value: 20 psi
